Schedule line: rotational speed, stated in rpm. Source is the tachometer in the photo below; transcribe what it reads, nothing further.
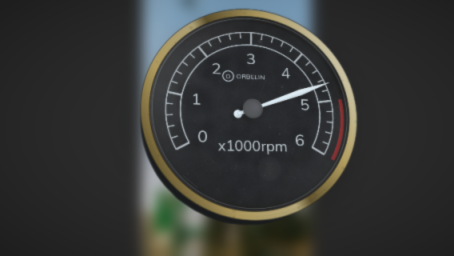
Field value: 4700 rpm
